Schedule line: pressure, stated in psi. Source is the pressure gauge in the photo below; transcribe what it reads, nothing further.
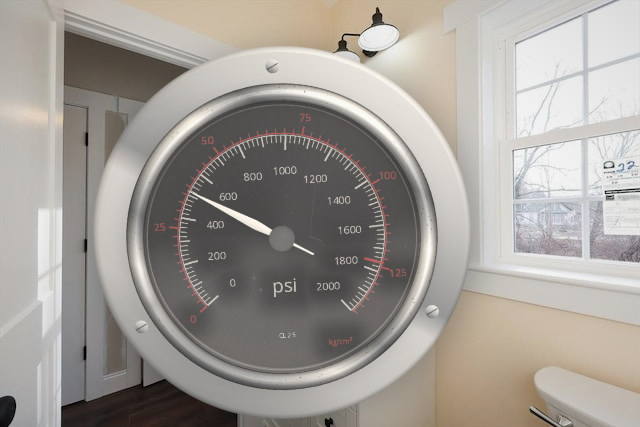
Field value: 520 psi
